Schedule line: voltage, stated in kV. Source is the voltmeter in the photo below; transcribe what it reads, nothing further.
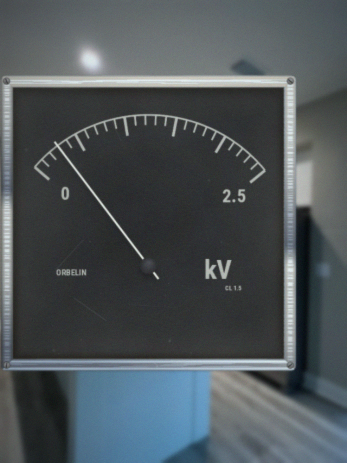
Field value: 0.3 kV
